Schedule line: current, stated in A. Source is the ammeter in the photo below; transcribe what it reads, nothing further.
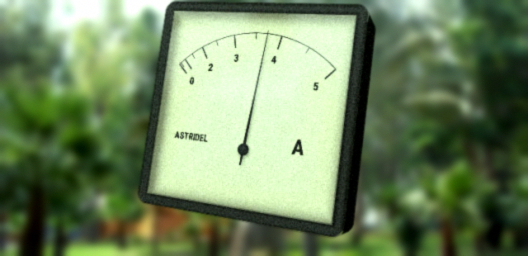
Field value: 3.75 A
